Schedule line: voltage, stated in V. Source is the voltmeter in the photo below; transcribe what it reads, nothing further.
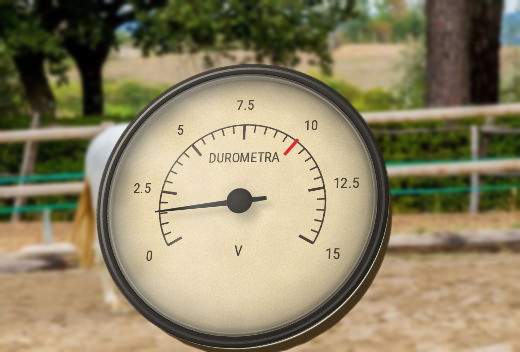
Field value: 1.5 V
